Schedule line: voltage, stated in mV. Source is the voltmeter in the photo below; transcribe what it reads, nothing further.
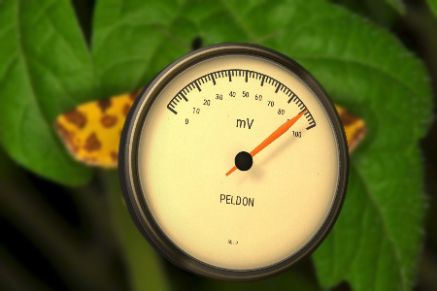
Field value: 90 mV
